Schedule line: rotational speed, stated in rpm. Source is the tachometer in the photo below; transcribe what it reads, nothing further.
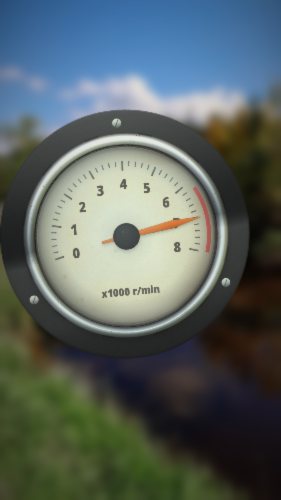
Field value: 7000 rpm
